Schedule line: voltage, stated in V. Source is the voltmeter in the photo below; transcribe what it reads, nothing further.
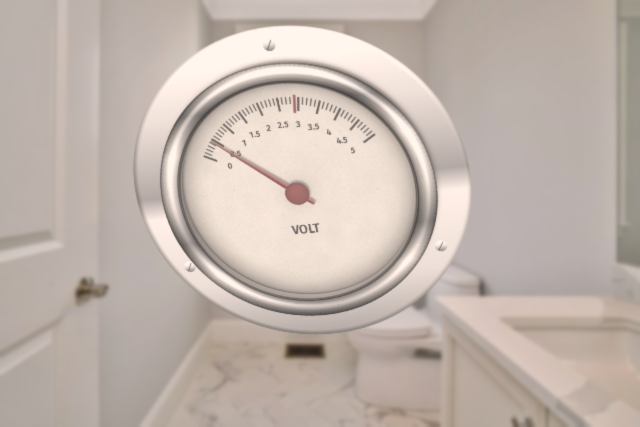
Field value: 0.5 V
